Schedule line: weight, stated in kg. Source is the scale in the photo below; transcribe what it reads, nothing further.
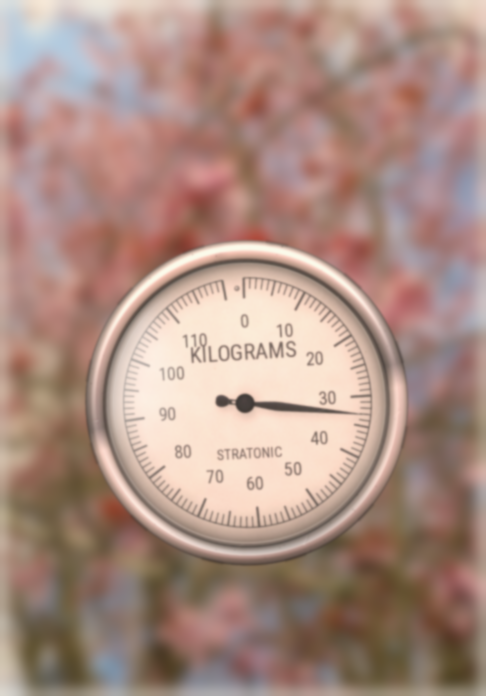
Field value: 33 kg
